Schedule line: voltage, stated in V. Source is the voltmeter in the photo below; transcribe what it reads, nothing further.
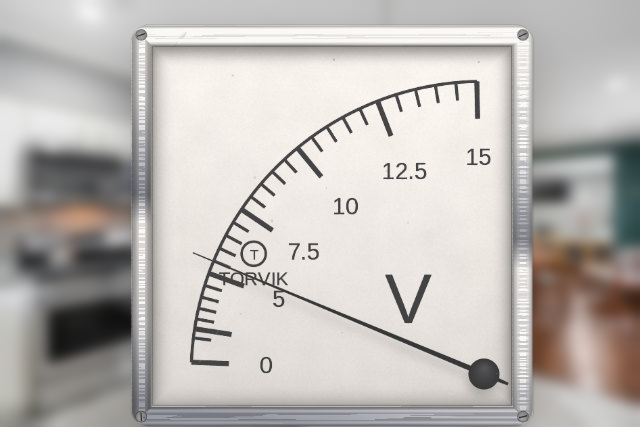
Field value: 5.5 V
